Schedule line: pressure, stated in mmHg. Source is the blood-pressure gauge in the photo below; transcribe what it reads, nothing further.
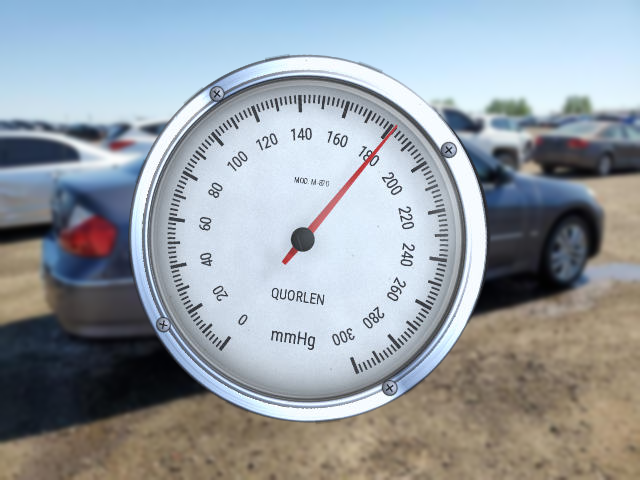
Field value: 182 mmHg
